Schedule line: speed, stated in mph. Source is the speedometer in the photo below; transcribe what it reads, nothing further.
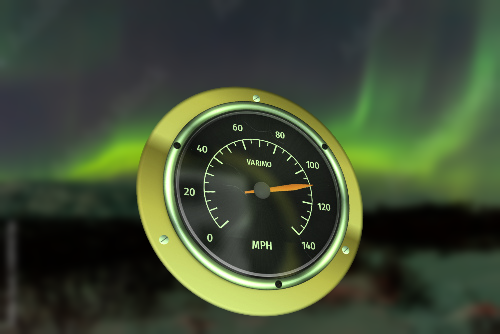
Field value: 110 mph
